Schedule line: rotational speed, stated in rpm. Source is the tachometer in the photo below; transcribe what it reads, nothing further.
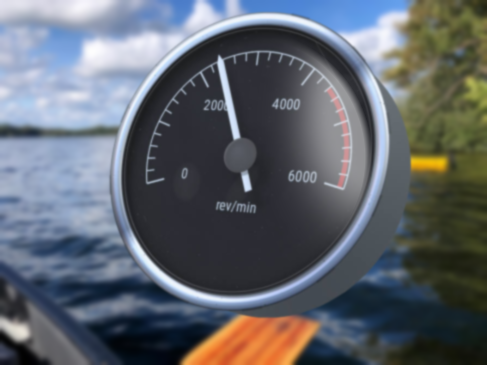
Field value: 2400 rpm
